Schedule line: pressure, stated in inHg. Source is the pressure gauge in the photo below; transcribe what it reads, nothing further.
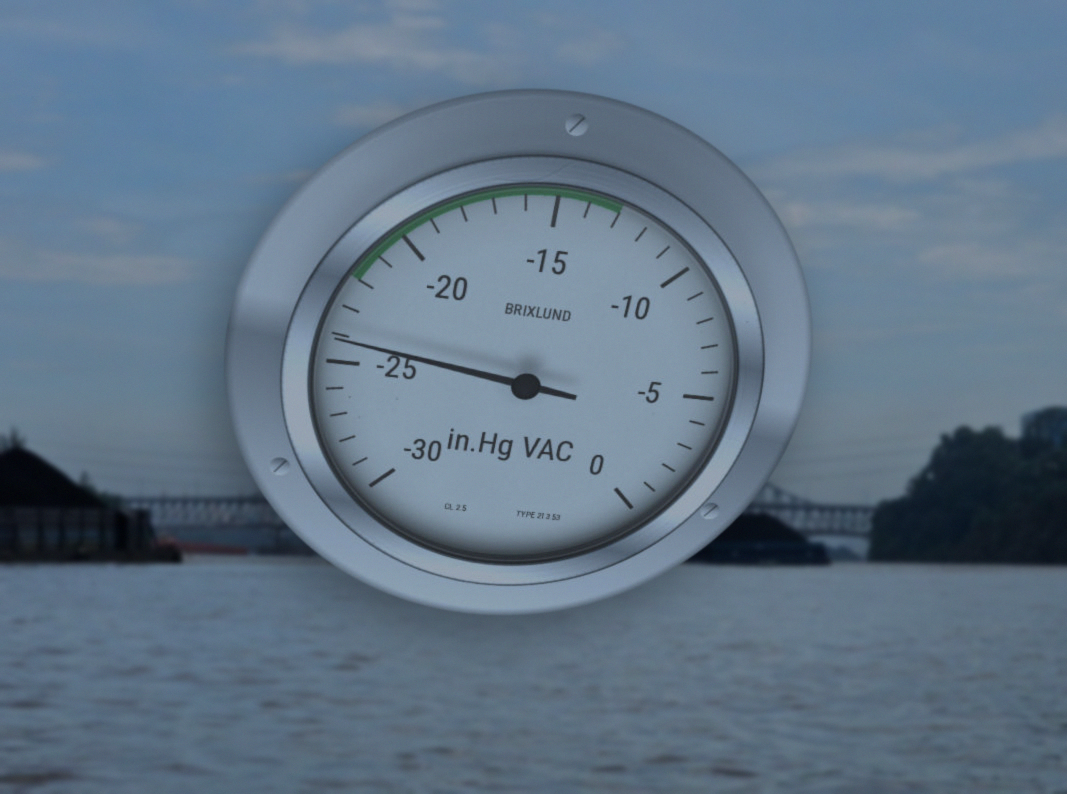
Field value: -24 inHg
